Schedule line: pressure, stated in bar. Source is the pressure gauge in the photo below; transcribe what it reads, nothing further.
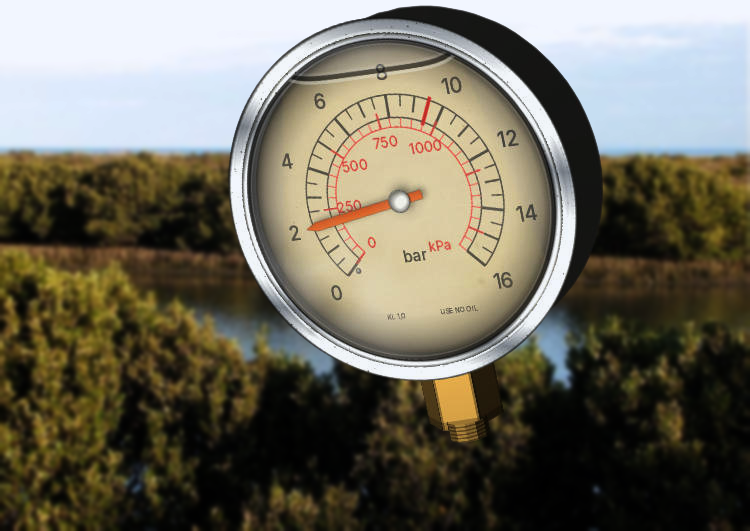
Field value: 2 bar
